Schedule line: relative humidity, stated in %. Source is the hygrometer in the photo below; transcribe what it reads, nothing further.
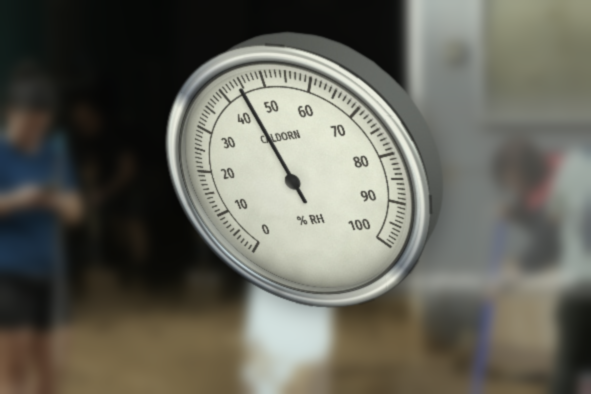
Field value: 45 %
